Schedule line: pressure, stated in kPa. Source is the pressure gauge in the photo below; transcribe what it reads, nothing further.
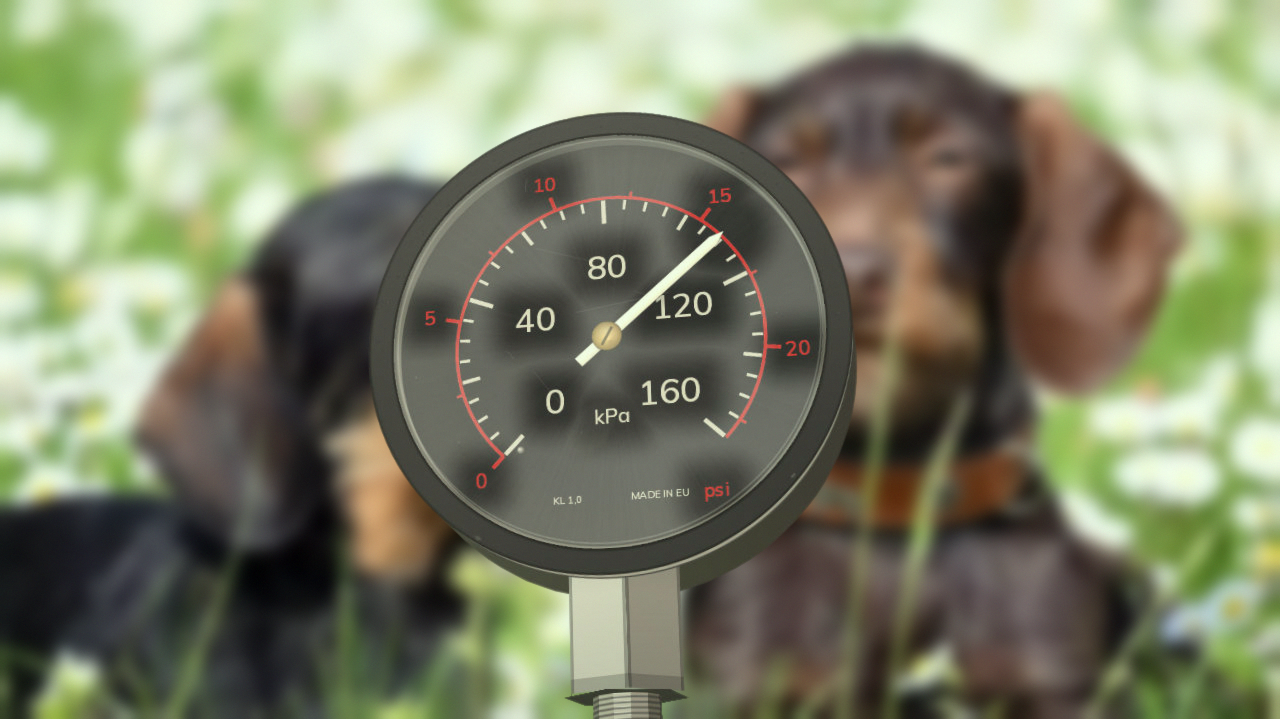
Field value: 110 kPa
